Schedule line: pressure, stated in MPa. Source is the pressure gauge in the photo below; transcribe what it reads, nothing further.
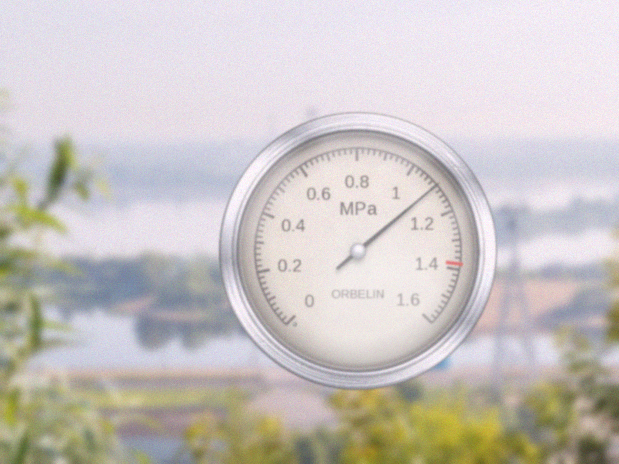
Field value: 1.1 MPa
